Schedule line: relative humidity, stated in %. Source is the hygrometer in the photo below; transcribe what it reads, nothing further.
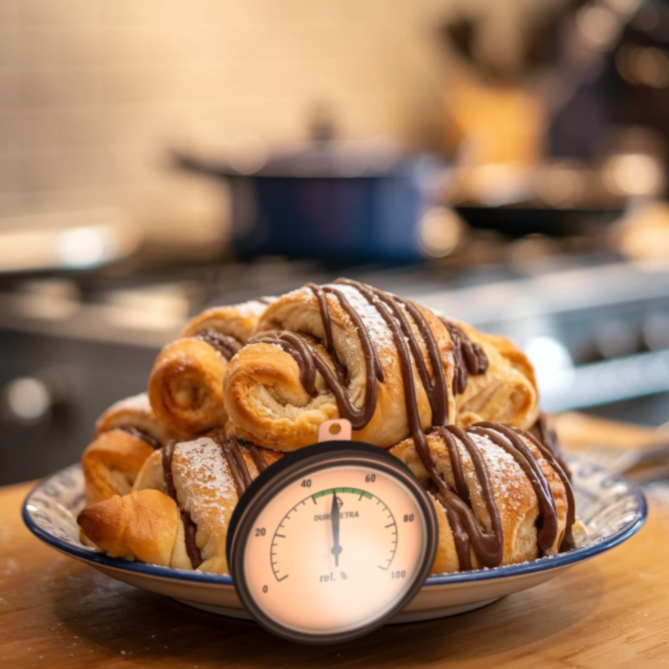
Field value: 48 %
